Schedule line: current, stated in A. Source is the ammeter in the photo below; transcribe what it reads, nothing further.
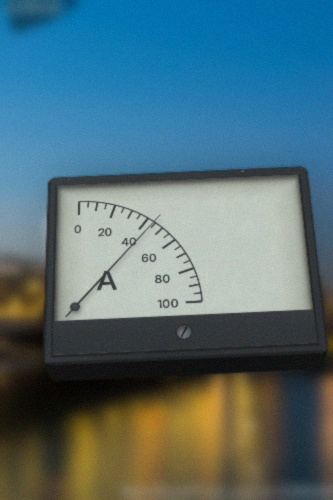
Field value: 45 A
